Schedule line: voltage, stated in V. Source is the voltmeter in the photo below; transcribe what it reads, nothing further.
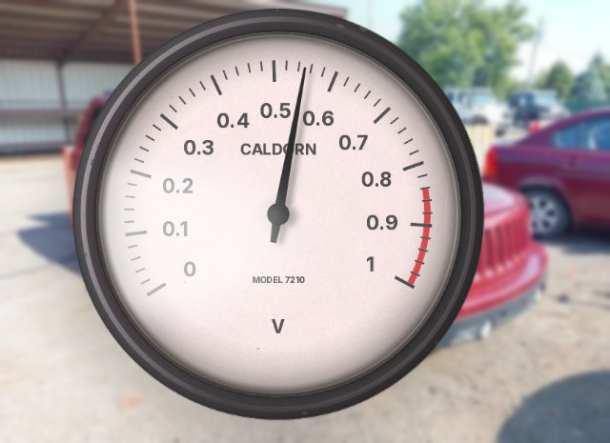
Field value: 0.55 V
